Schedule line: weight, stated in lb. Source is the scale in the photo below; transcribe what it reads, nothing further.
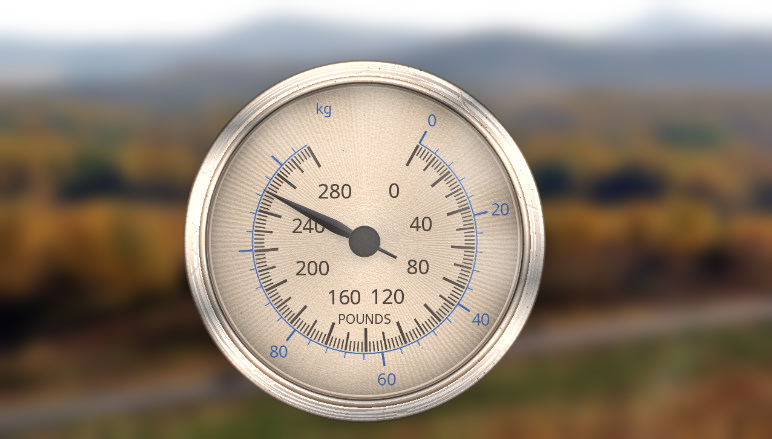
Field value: 250 lb
